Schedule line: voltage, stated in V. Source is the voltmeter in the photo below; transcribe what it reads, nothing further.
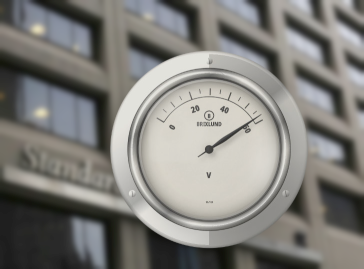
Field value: 57.5 V
